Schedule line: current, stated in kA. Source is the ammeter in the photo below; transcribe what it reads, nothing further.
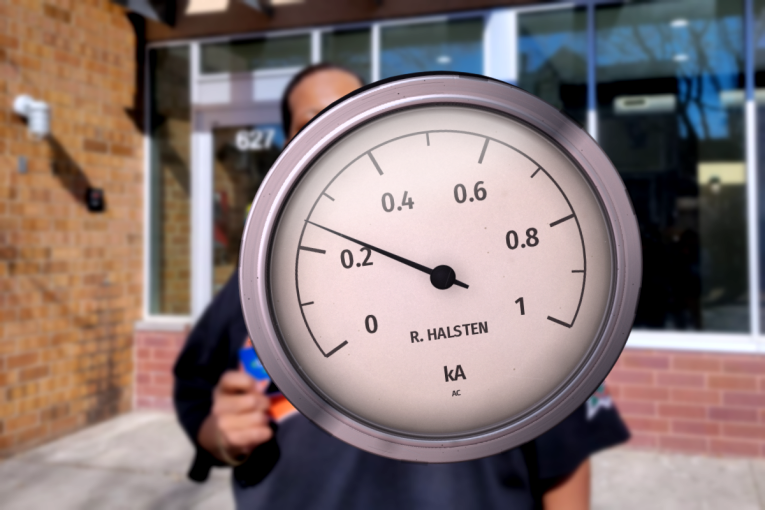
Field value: 0.25 kA
